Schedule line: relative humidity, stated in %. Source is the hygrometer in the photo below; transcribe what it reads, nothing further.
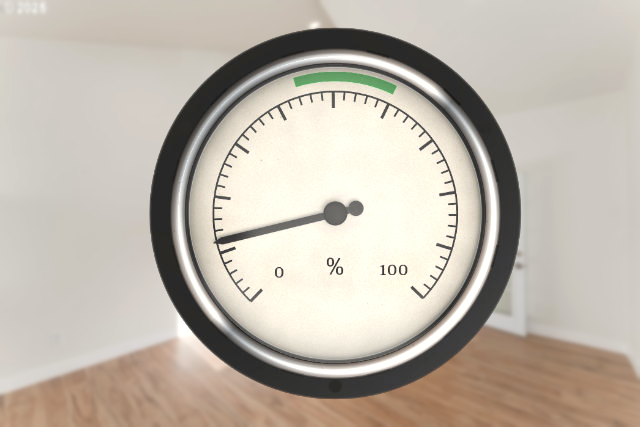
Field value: 12 %
